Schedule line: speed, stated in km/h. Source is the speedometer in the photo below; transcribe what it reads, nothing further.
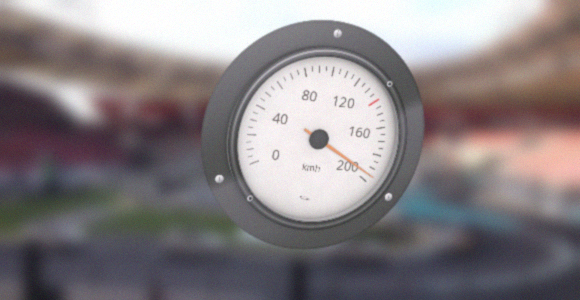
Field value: 195 km/h
